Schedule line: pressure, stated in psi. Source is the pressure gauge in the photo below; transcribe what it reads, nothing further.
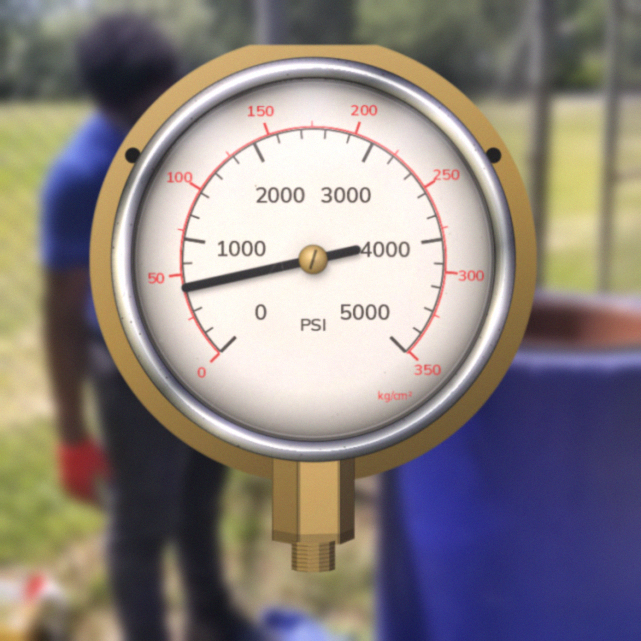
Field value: 600 psi
